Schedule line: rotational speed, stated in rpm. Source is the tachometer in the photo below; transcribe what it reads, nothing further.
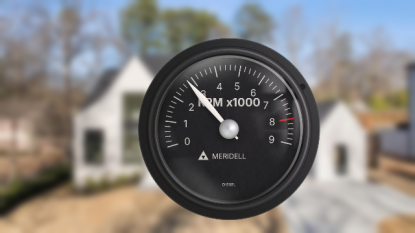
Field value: 2800 rpm
